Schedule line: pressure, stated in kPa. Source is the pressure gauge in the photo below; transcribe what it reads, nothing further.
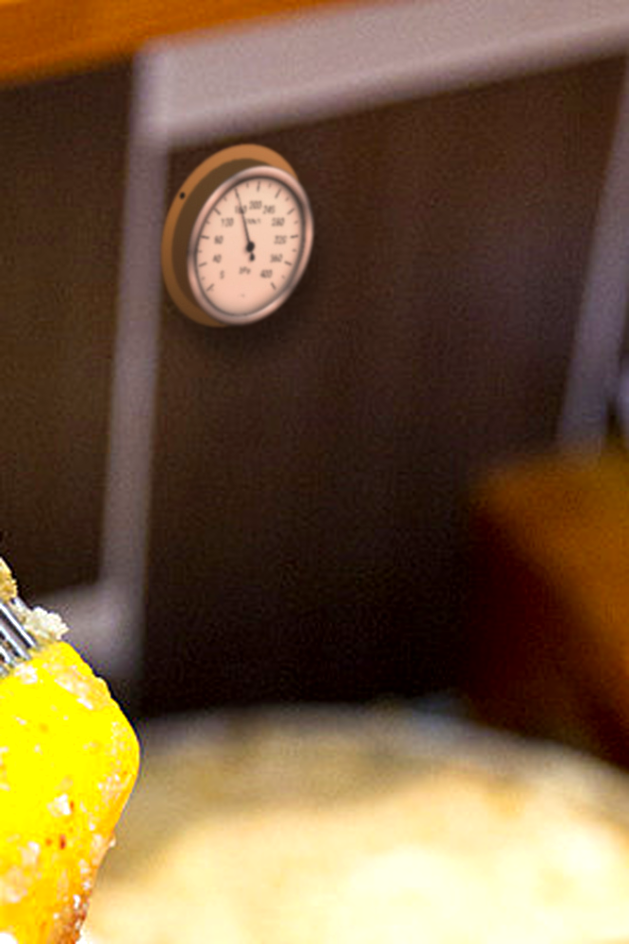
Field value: 160 kPa
